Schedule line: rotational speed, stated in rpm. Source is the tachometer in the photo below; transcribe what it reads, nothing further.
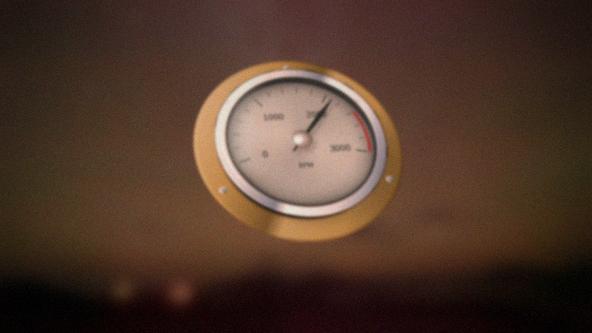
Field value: 2100 rpm
